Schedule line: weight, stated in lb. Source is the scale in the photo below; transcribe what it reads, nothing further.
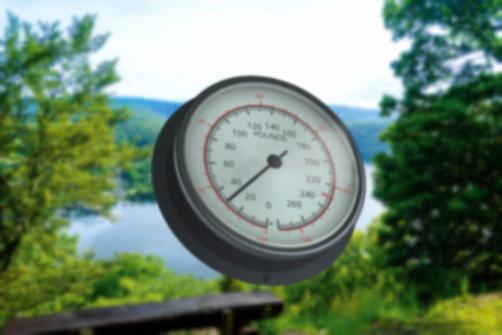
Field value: 30 lb
